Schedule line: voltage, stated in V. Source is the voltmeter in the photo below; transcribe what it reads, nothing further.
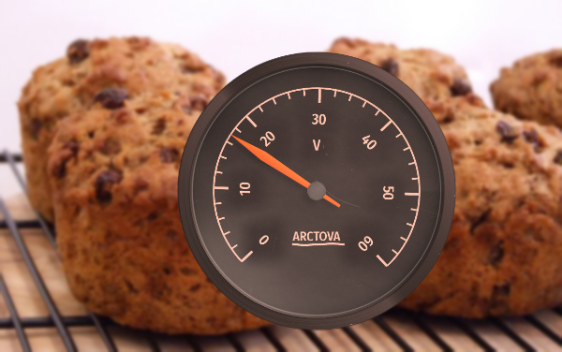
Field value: 17 V
